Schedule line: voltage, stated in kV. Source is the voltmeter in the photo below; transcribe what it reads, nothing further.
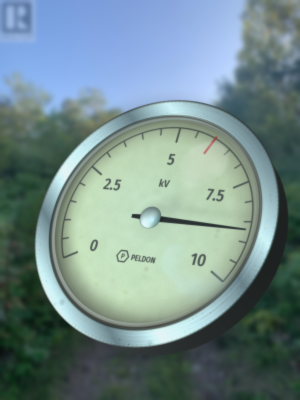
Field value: 8.75 kV
